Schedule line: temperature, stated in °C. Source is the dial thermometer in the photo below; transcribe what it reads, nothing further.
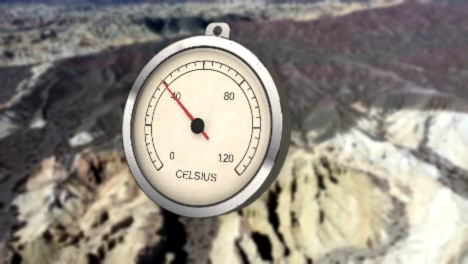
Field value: 40 °C
